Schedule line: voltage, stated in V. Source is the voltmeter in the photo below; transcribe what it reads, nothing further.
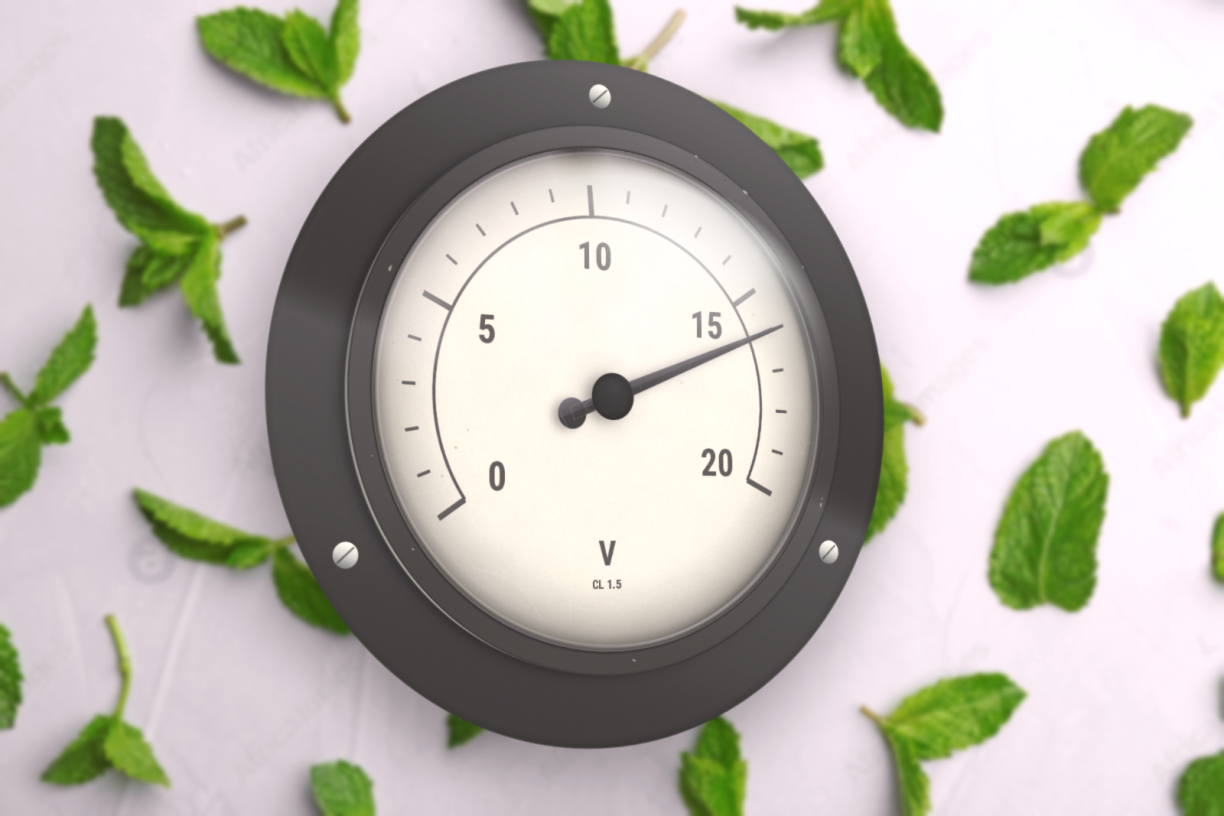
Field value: 16 V
